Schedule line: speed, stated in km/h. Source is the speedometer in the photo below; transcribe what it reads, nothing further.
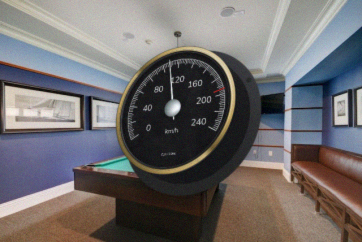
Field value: 110 km/h
